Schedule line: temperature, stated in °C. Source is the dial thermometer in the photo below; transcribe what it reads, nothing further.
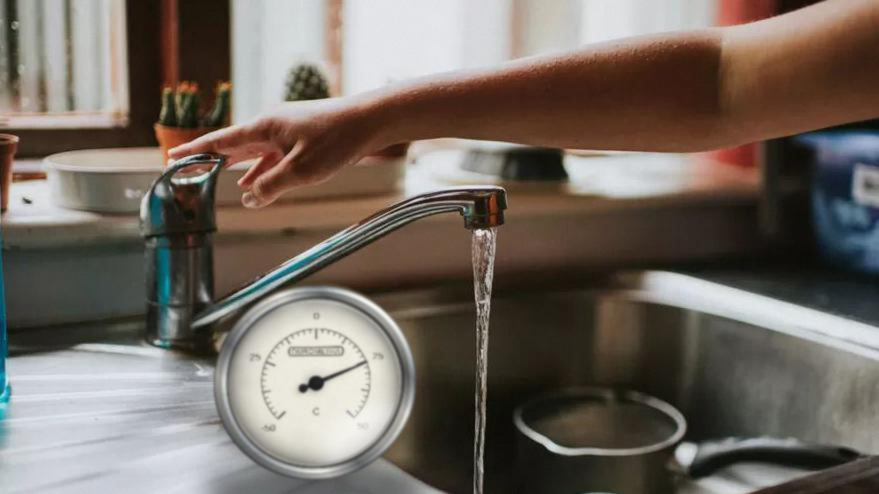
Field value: 25 °C
